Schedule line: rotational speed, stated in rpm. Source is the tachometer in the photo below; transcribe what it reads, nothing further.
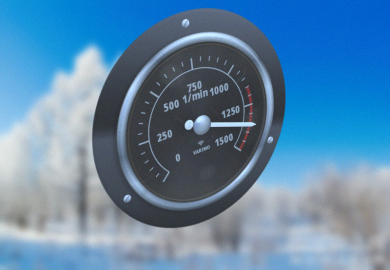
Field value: 1350 rpm
